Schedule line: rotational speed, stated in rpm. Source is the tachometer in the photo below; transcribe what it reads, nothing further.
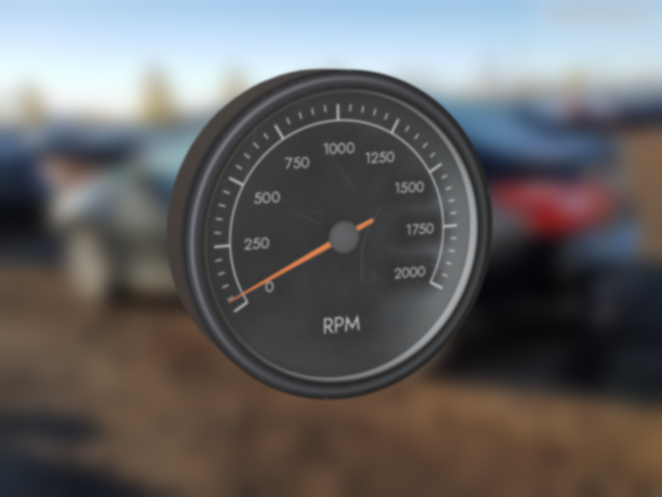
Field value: 50 rpm
